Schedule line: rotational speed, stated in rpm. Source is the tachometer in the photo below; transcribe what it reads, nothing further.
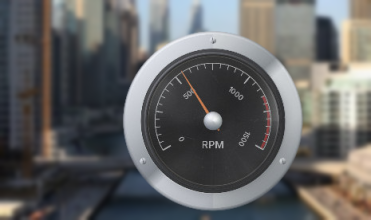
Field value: 550 rpm
